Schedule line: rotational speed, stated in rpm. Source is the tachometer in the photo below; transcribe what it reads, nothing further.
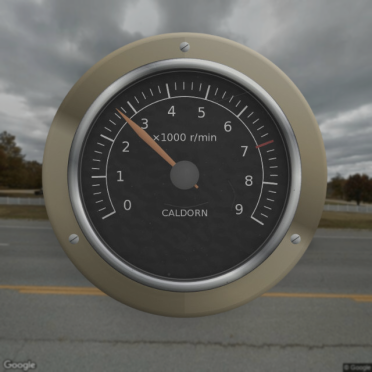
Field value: 2700 rpm
